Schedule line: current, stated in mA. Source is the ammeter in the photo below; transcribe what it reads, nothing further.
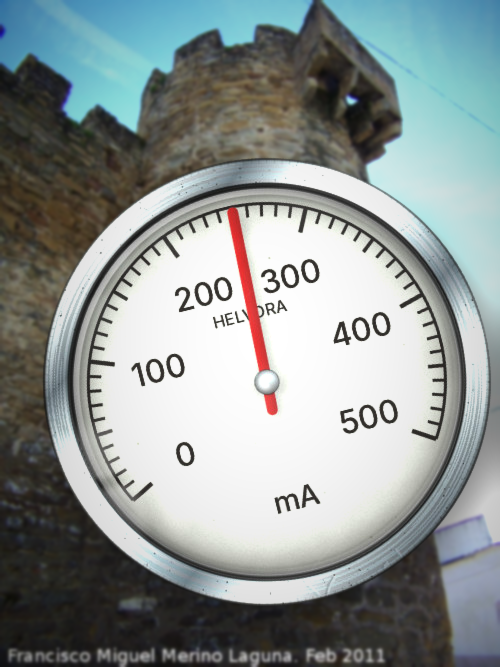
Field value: 250 mA
